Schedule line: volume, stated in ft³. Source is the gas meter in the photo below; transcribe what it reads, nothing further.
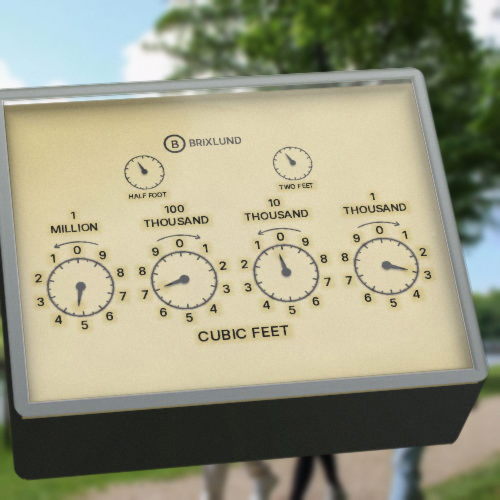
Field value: 470300 ft³
